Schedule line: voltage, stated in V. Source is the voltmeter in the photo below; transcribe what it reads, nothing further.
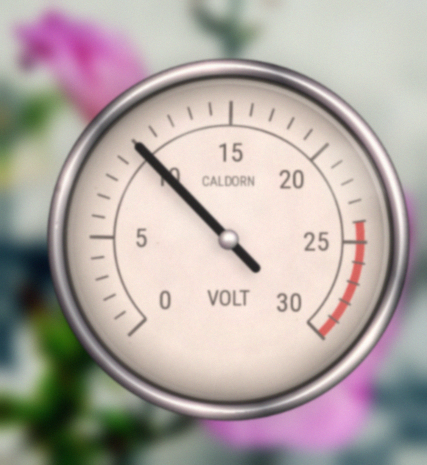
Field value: 10 V
